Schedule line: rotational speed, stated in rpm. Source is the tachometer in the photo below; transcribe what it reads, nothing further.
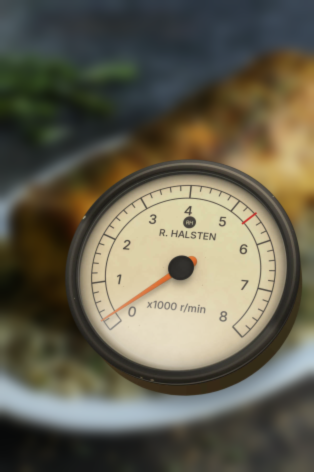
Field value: 200 rpm
